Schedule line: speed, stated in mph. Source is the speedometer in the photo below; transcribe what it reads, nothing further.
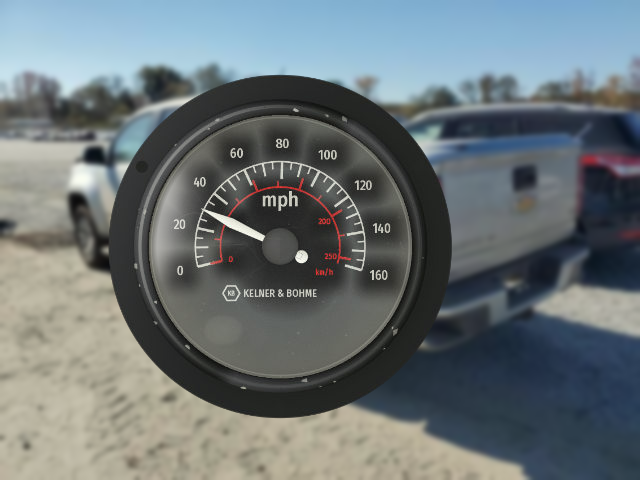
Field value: 30 mph
